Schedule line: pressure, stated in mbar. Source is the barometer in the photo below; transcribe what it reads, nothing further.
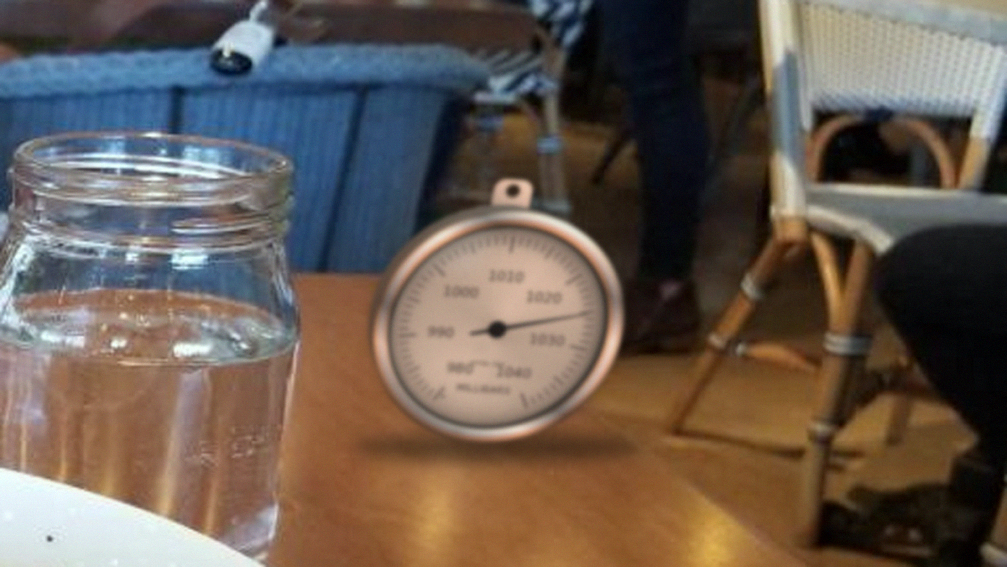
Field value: 1025 mbar
